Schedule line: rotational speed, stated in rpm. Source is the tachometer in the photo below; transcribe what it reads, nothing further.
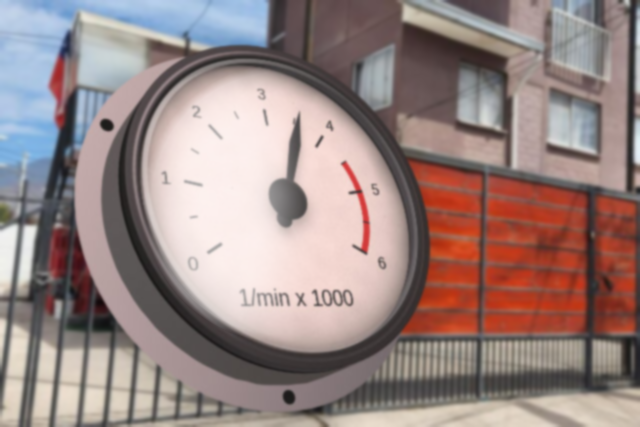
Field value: 3500 rpm
